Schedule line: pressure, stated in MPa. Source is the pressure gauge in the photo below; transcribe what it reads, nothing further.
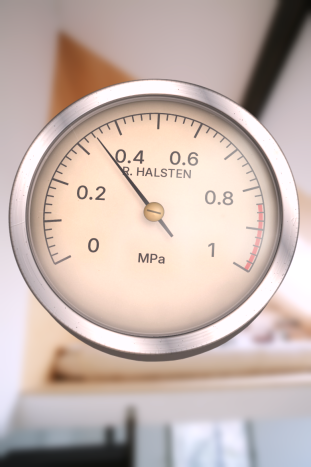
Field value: 0.34 MPa
